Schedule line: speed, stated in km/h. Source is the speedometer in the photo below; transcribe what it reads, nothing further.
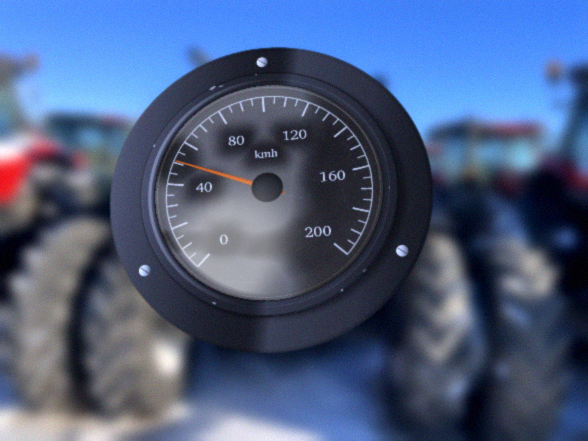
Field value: 50 km/h
